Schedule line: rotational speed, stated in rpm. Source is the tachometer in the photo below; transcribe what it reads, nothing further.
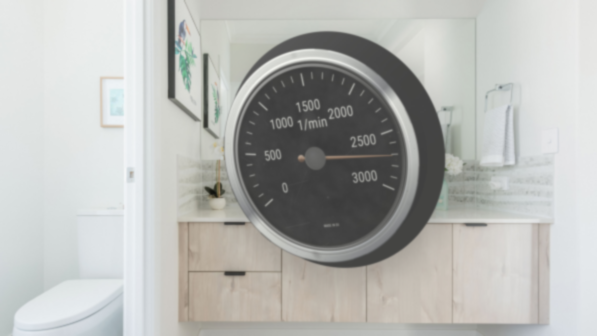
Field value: 2700 rpm
